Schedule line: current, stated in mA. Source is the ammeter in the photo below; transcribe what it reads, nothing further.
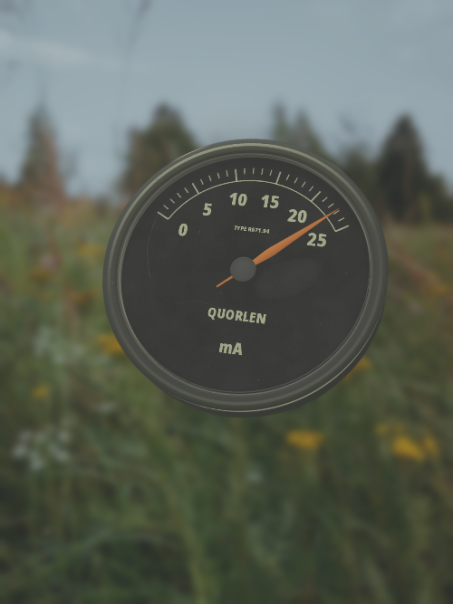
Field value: 23 mA
